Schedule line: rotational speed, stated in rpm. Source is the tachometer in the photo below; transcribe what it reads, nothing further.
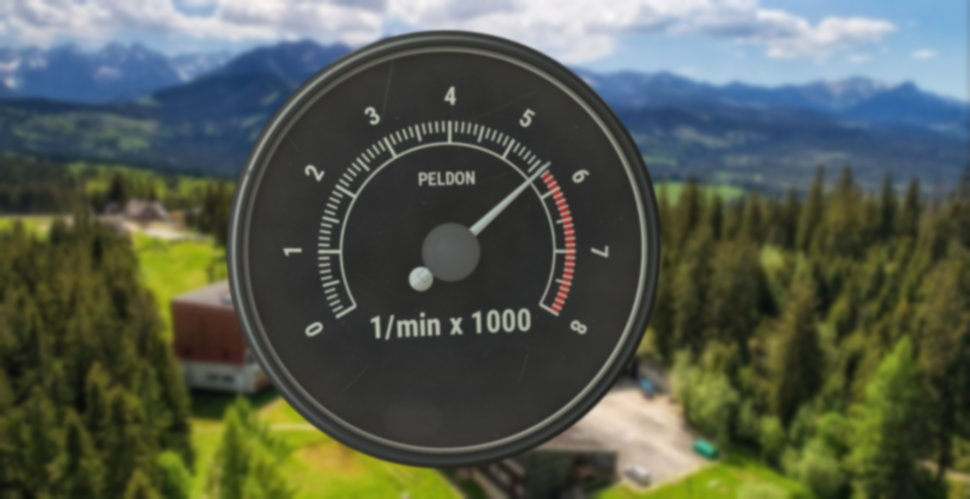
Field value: 5600 rpm
